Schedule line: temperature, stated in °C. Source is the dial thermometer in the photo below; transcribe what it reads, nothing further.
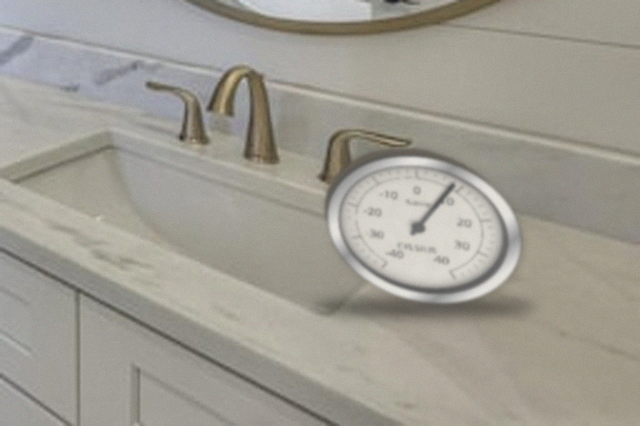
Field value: 8 °C
